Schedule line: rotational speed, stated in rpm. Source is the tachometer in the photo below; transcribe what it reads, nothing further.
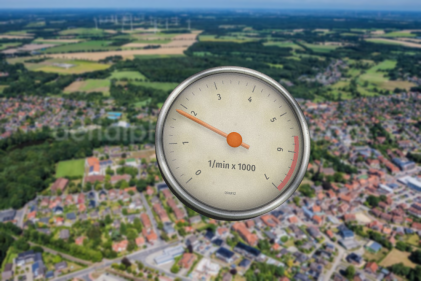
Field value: 1800 rpm
